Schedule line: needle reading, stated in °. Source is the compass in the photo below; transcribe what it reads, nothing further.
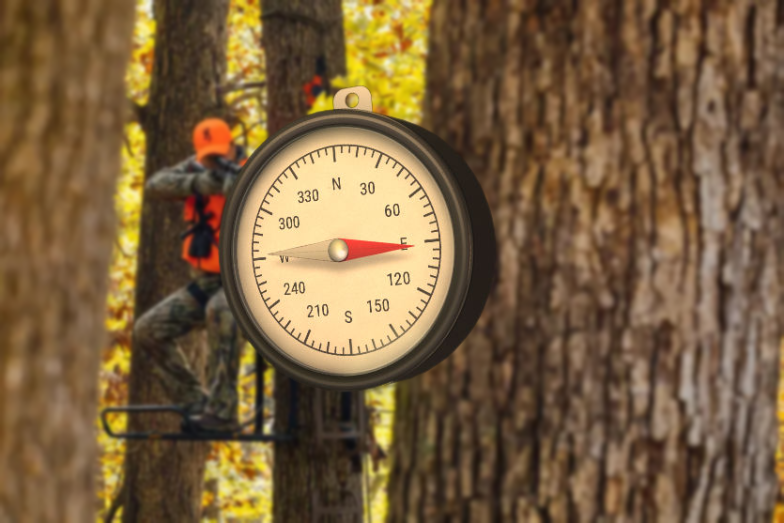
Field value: 92.5 °
